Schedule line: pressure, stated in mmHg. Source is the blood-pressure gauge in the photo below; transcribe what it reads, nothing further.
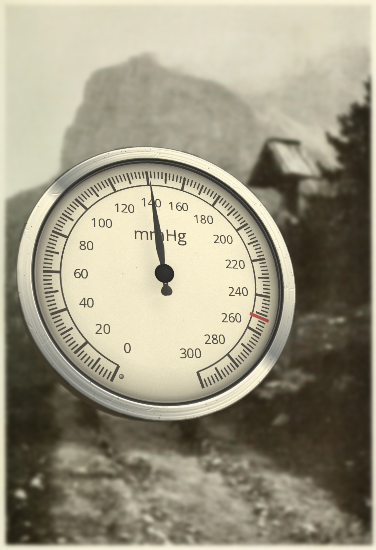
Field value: 140 mmHg
